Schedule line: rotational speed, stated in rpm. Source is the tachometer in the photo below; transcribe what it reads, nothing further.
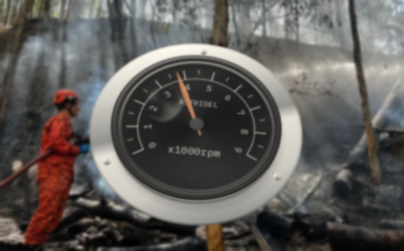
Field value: 3750 rpm
